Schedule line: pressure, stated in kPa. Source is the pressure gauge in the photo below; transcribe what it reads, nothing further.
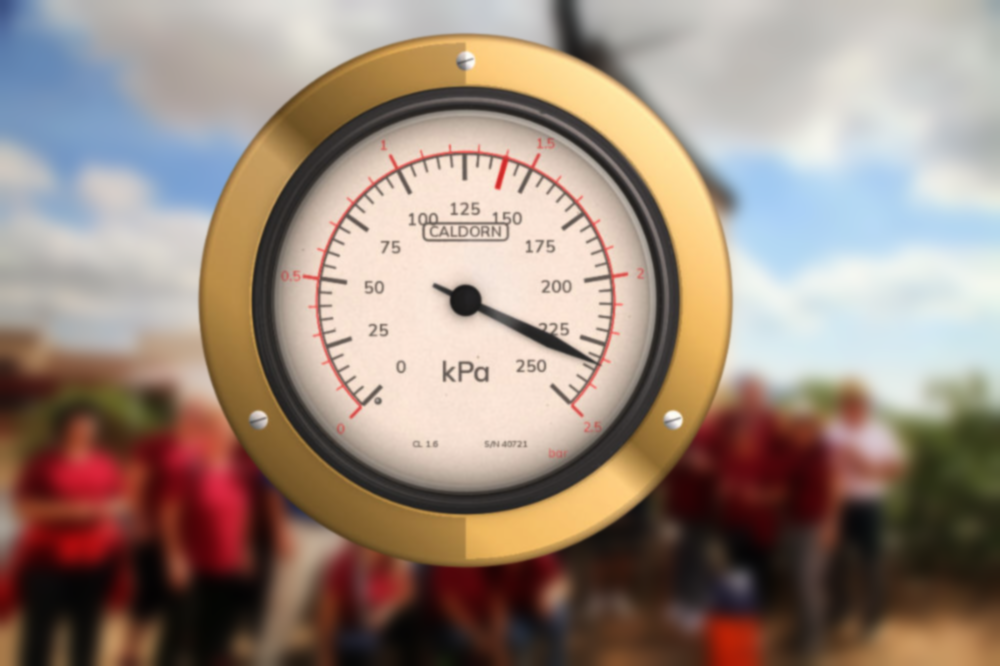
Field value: 232.5 kPa
